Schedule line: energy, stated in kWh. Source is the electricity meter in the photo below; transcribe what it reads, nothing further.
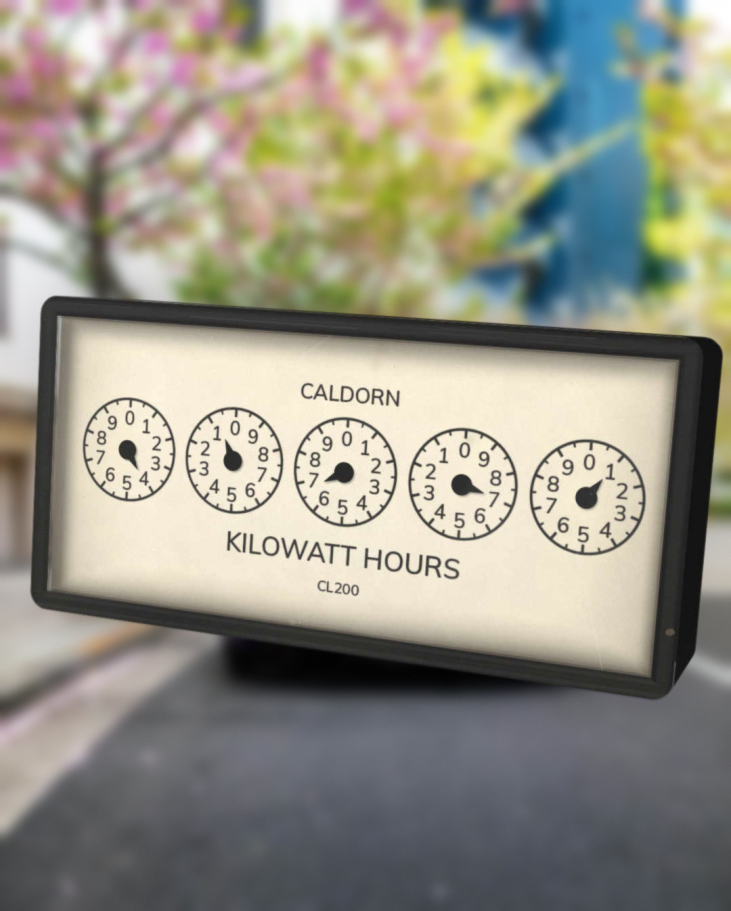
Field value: 40671 kWh
